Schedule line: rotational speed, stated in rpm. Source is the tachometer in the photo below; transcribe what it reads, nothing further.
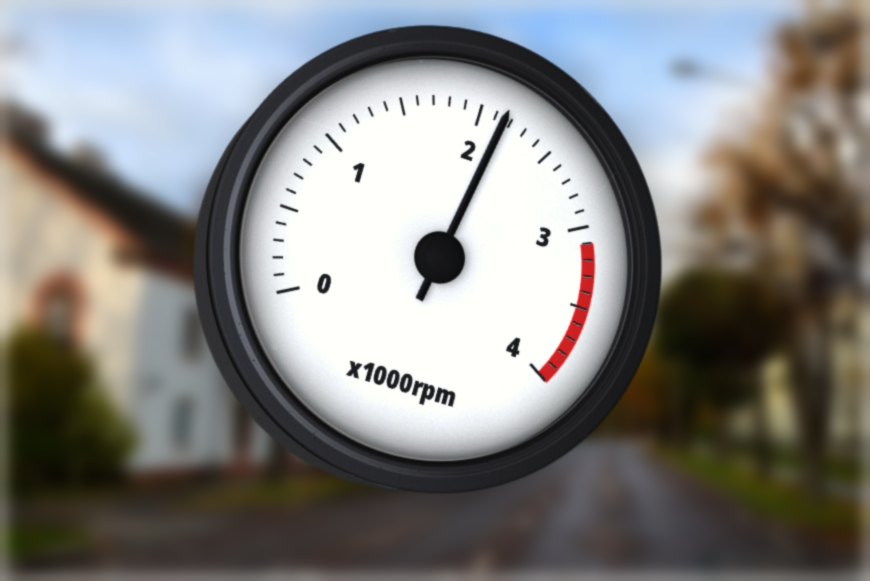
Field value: 2150 rpm
